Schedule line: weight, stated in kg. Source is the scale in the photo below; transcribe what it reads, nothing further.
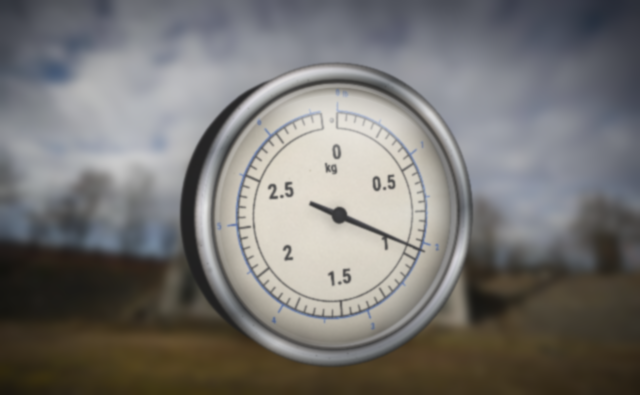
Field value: 0.95 kg
